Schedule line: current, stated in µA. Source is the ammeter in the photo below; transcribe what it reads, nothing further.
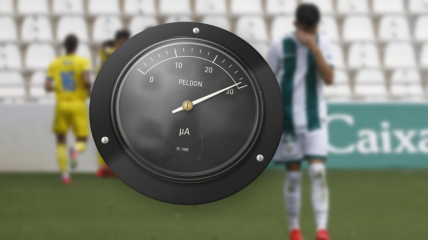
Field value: 29 µA
